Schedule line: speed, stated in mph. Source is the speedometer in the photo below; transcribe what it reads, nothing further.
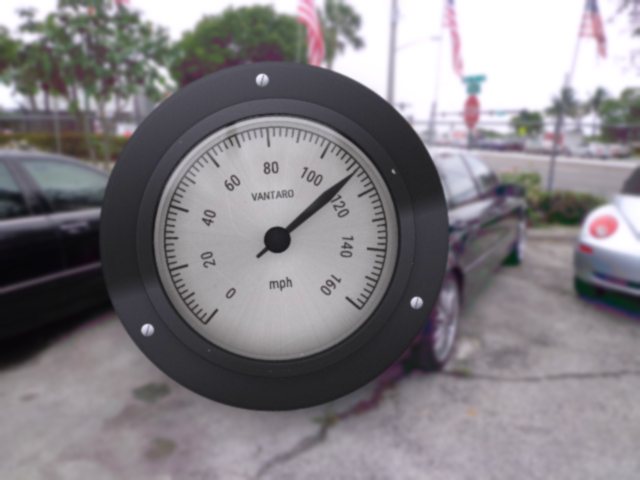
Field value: 112 mph
